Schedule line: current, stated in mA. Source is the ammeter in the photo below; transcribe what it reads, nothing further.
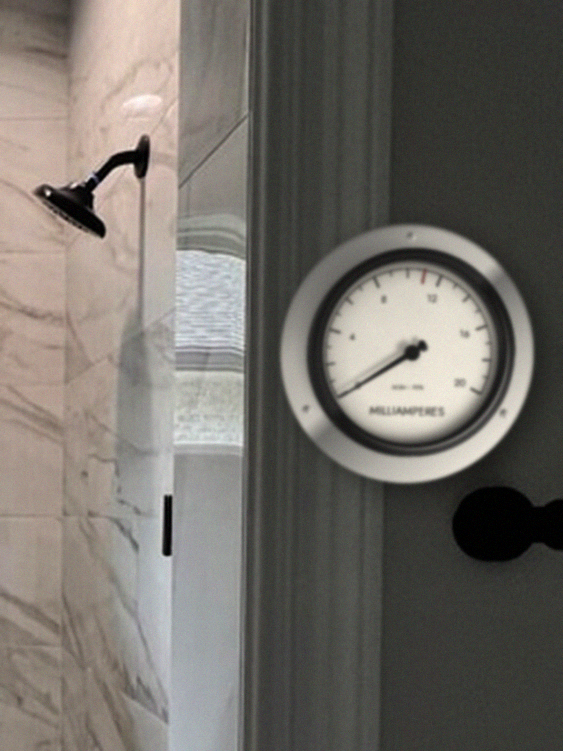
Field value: 0 mA
